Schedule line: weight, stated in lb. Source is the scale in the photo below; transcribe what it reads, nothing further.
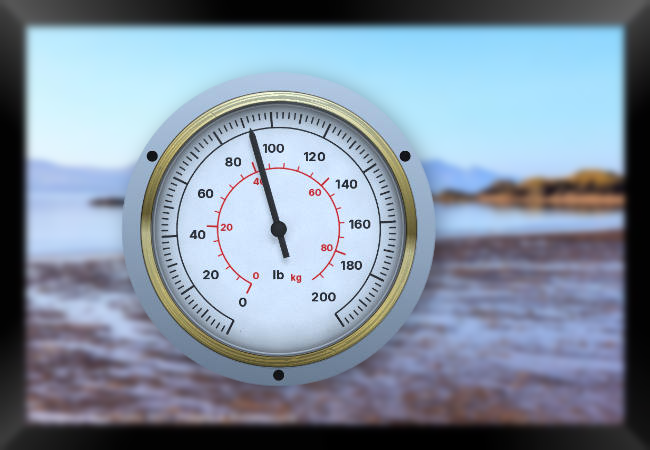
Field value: 92 lb
